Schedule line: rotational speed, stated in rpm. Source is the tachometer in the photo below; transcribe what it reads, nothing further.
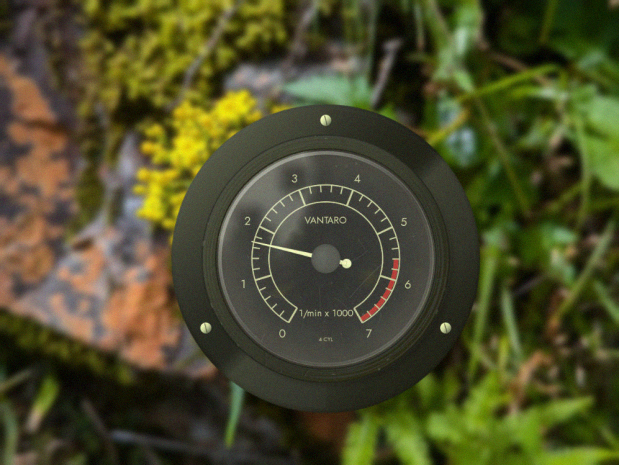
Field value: 1700 rpm
